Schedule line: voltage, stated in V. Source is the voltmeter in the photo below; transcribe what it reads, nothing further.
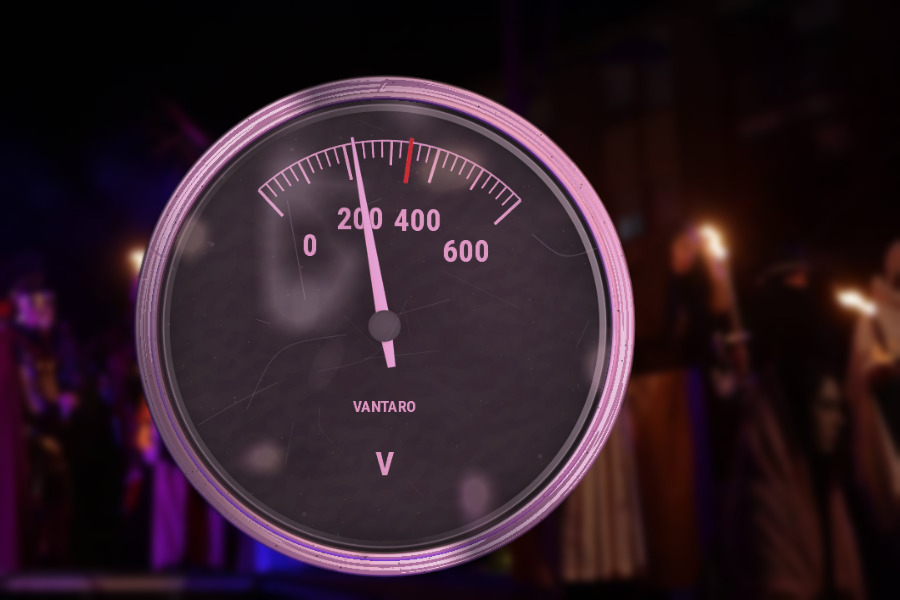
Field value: 220 V
